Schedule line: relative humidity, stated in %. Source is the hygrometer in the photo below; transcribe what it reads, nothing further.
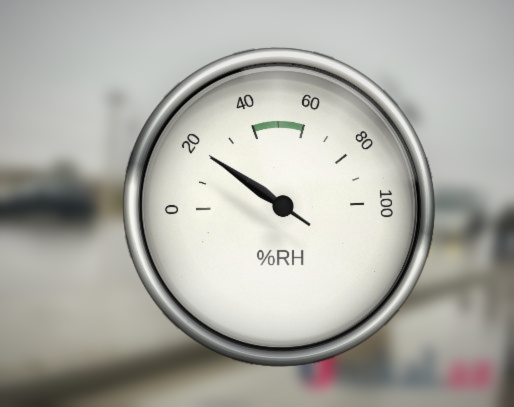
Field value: 20 %
